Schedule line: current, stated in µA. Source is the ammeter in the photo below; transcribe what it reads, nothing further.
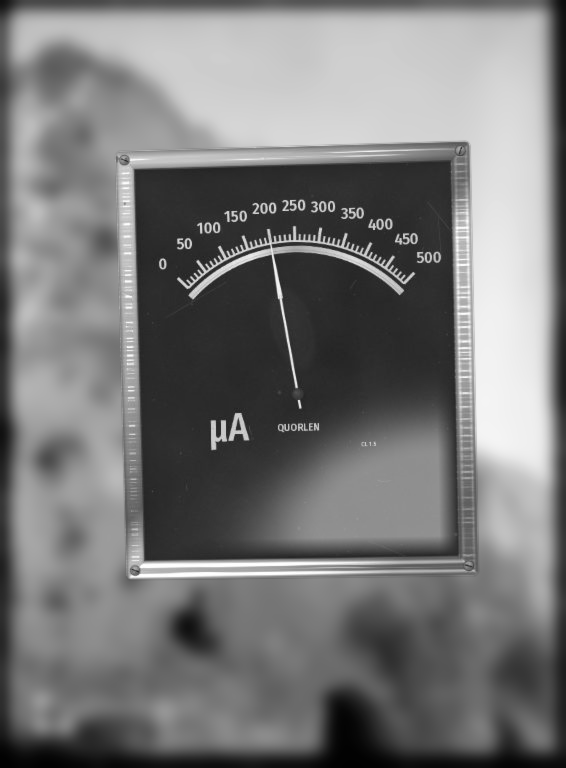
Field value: 200 µA
